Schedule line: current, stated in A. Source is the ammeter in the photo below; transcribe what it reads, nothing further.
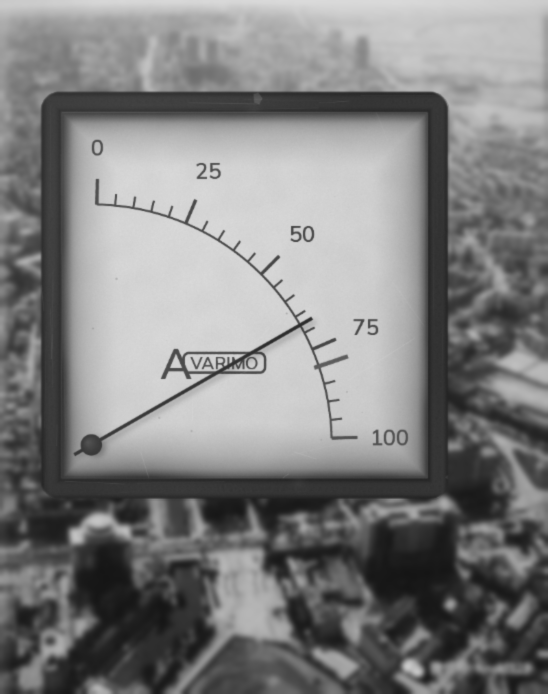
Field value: 67.5 A
